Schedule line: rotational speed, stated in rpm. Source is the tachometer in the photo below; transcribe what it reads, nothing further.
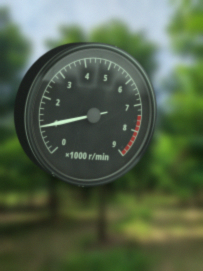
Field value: 1000 rpm
